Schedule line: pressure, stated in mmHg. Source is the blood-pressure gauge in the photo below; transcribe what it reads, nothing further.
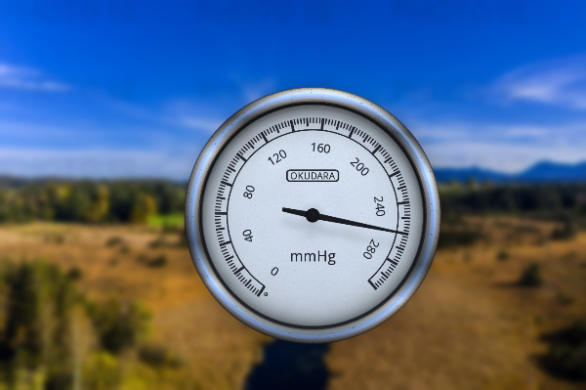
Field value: 260 mmHg
